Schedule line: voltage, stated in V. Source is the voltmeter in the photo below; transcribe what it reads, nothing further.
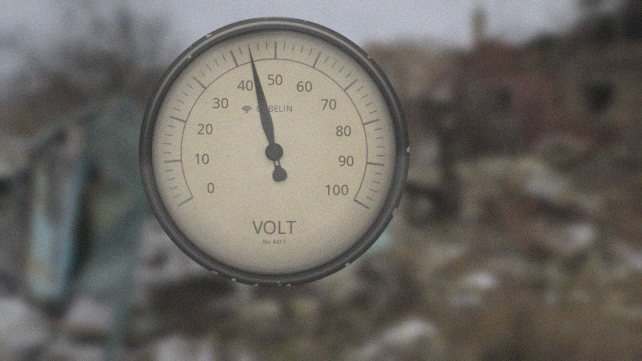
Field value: 44 V
